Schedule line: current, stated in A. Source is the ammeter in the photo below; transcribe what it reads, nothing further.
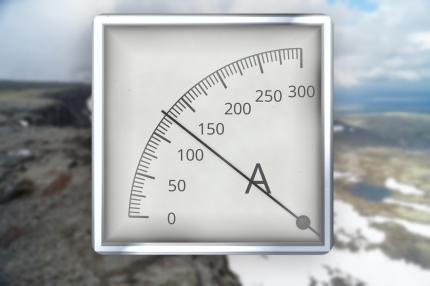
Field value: 125 A
